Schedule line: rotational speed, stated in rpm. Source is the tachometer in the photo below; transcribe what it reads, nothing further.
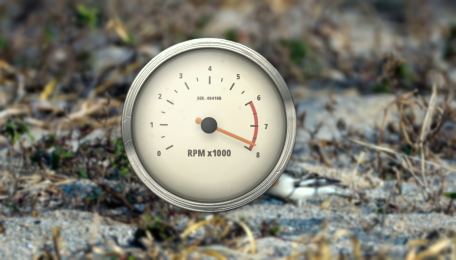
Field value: 7750 rpm
